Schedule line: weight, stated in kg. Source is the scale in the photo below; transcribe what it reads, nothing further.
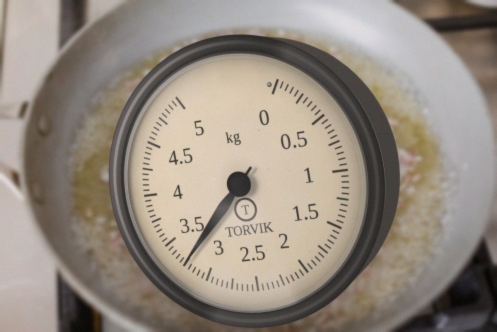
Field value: 3.25 kg
